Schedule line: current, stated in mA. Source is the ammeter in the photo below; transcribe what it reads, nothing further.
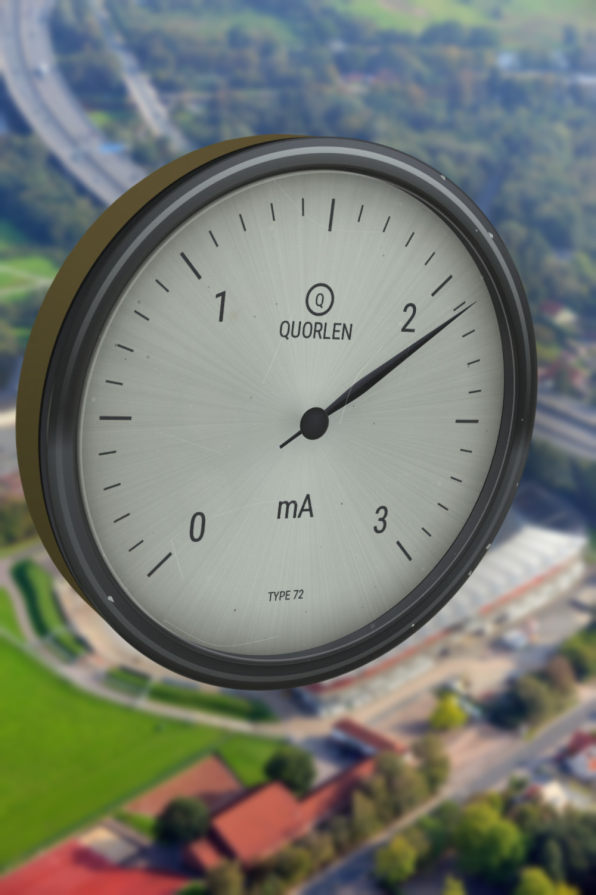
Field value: 2.1 mA
